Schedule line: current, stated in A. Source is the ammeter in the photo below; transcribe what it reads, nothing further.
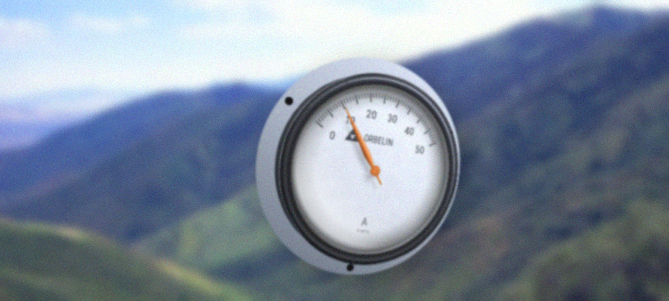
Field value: 10 A
